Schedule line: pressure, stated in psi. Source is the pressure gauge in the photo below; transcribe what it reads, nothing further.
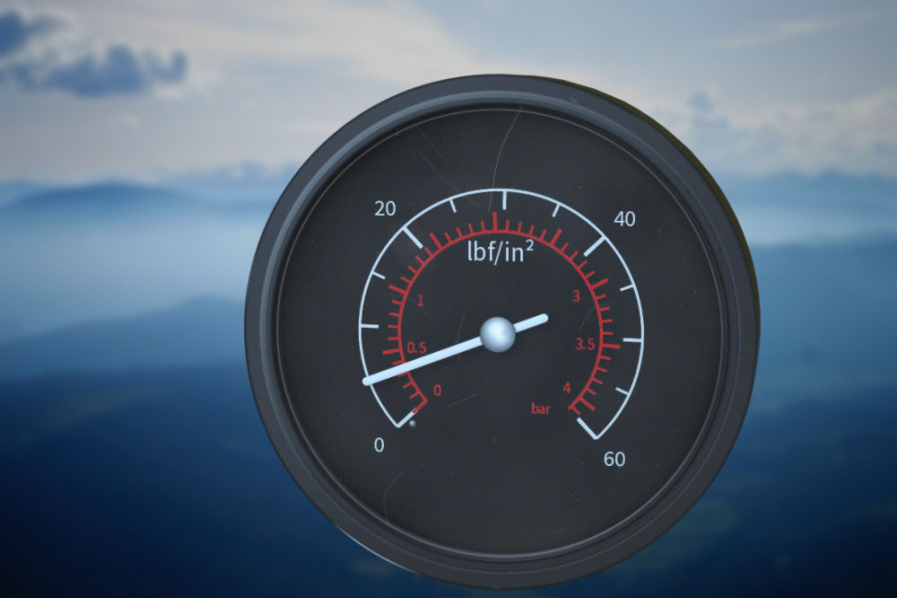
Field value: 5 psi
